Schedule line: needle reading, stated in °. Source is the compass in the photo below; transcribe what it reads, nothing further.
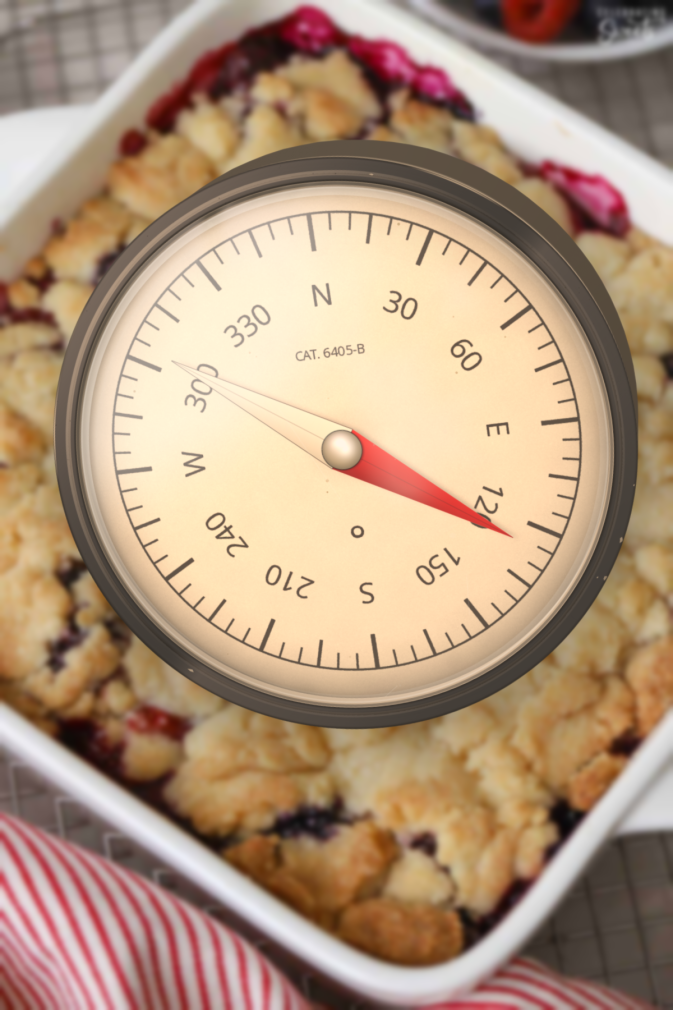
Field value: 125 °
